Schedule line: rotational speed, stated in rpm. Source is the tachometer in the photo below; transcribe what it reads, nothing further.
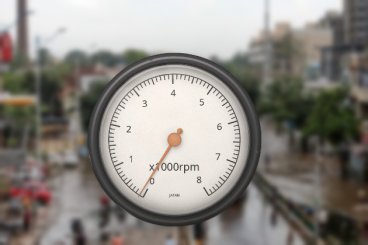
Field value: 100 rpm
